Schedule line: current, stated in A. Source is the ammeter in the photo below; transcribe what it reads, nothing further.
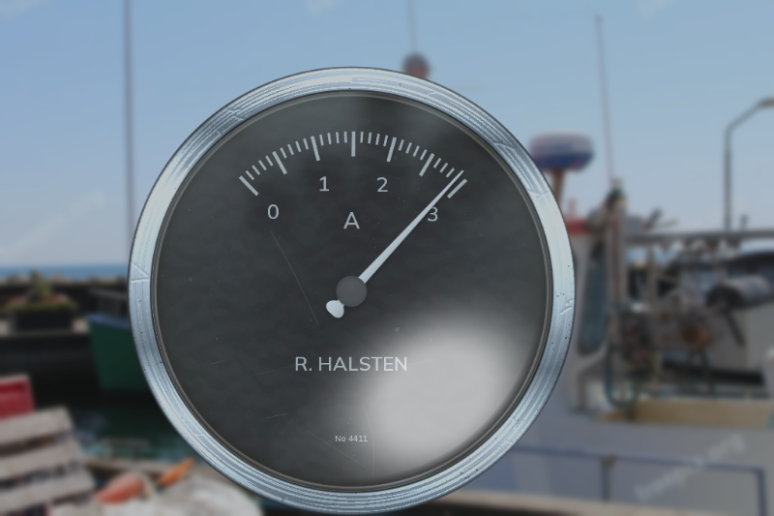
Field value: 2.9 A
